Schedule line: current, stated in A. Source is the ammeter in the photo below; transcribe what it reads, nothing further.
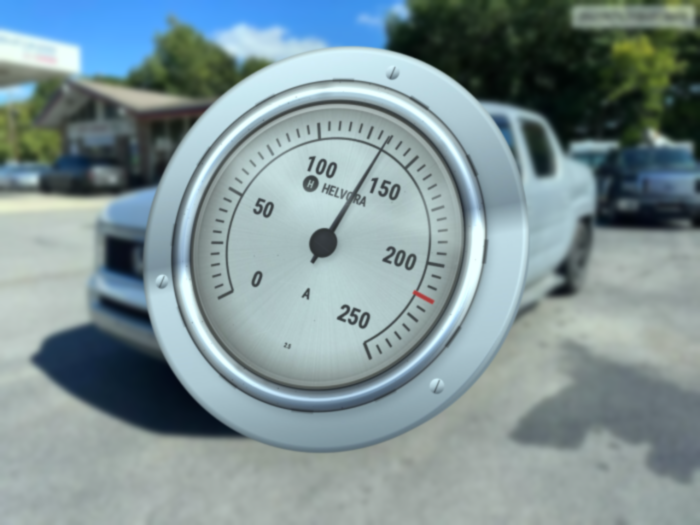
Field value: 135 A
